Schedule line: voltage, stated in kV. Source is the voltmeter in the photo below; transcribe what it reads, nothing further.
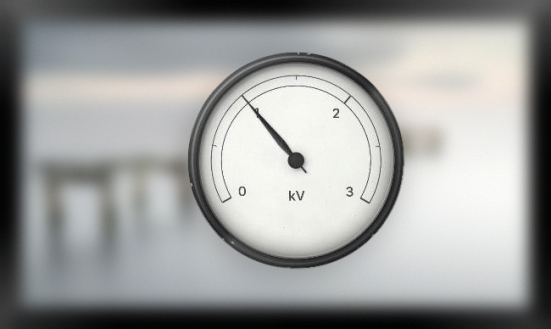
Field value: 1 kV
